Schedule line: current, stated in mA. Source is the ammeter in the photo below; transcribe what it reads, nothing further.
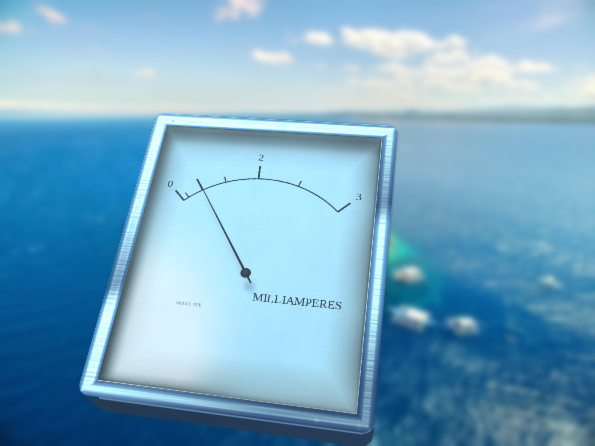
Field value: 1 mA
